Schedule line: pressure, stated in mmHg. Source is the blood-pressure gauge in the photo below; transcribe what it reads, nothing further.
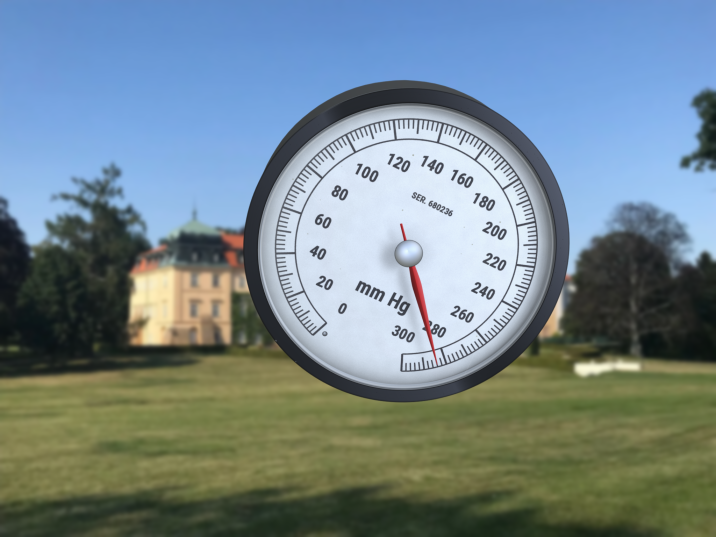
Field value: 284 mmHg
